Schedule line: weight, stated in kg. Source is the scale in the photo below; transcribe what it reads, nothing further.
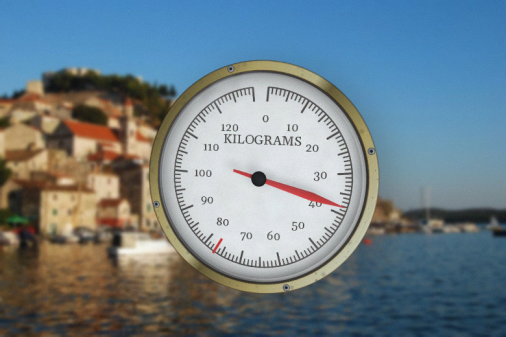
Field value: 38 kg
